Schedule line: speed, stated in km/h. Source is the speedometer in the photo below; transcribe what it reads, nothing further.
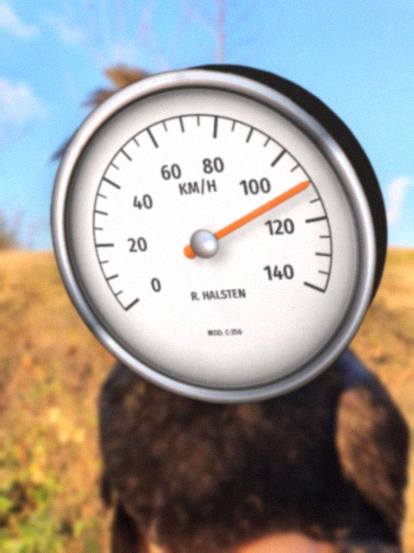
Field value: 110 km/h
